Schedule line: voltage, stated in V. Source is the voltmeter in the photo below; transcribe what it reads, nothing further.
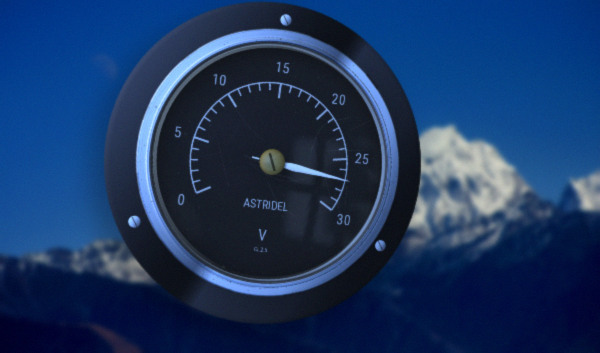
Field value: 27 V
